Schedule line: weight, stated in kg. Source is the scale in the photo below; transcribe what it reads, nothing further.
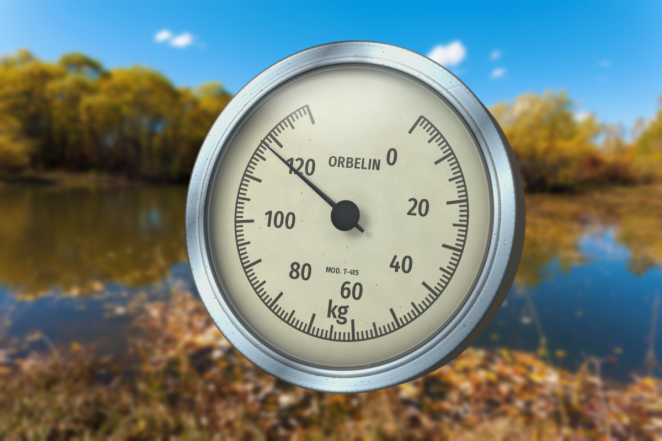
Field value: 118 kg
